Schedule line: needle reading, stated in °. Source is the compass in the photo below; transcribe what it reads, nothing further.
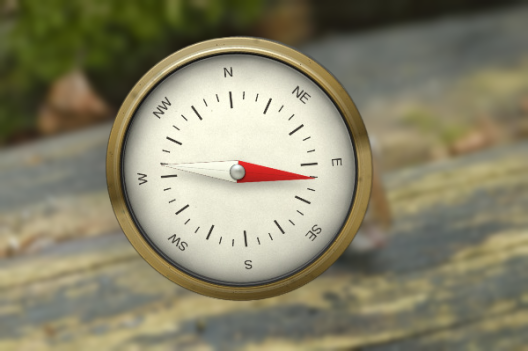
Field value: 100 °
